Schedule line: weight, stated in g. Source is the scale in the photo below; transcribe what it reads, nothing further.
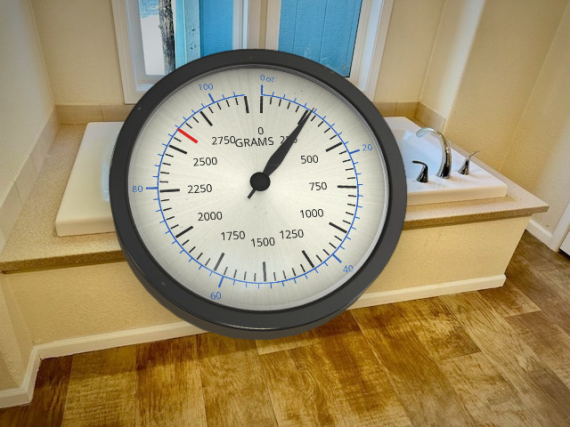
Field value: 275 g
